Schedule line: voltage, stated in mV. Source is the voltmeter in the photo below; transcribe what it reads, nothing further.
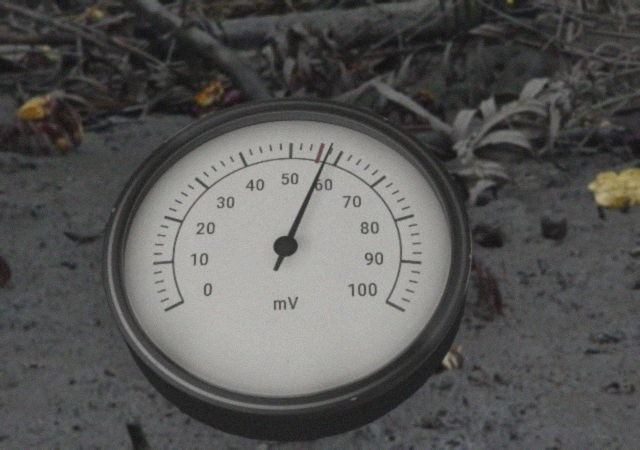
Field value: 58 mV
